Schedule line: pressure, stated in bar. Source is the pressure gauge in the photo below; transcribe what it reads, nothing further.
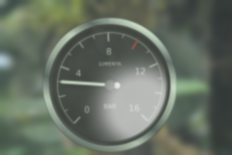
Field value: 3 bar
